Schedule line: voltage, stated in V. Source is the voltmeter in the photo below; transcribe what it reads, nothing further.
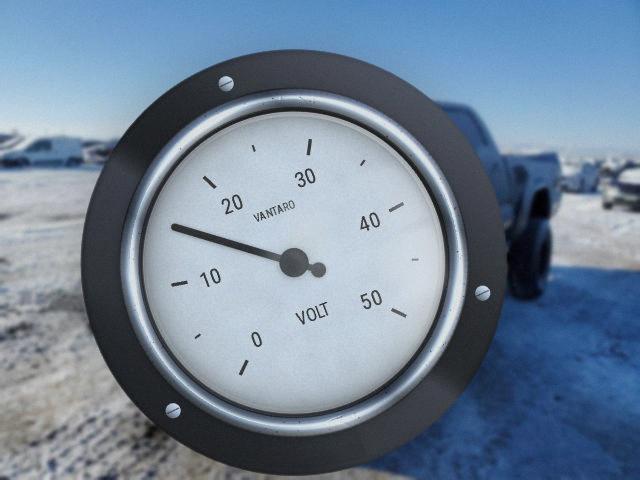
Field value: 15 V
